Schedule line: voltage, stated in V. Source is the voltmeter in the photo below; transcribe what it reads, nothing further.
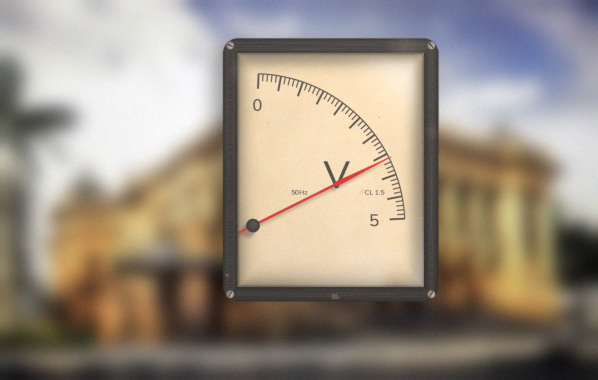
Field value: 3.6 V
